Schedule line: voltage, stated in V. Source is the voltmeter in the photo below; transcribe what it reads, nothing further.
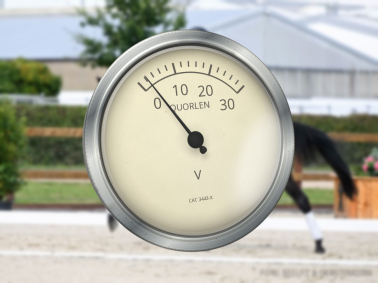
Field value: 2 V
